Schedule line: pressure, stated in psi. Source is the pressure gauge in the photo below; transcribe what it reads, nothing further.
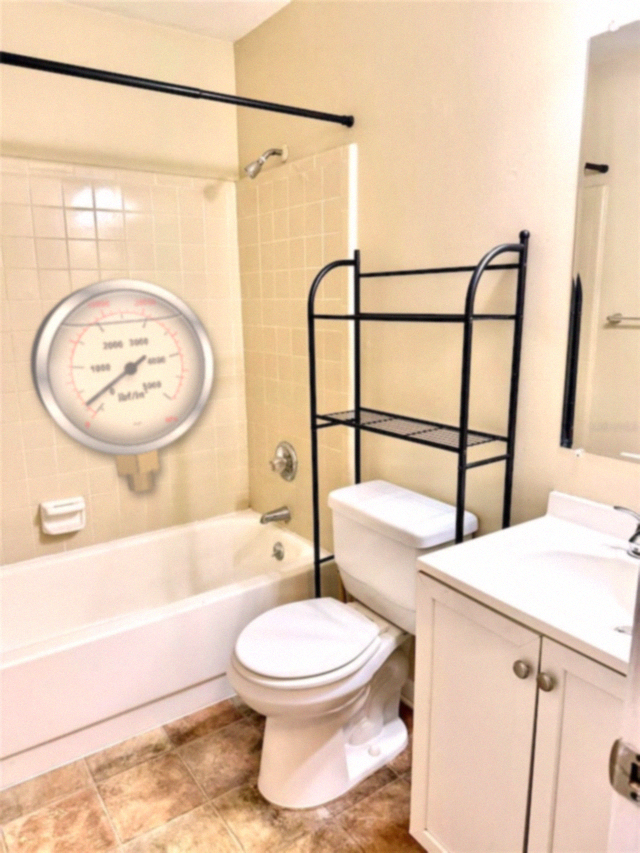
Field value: 250 psi
